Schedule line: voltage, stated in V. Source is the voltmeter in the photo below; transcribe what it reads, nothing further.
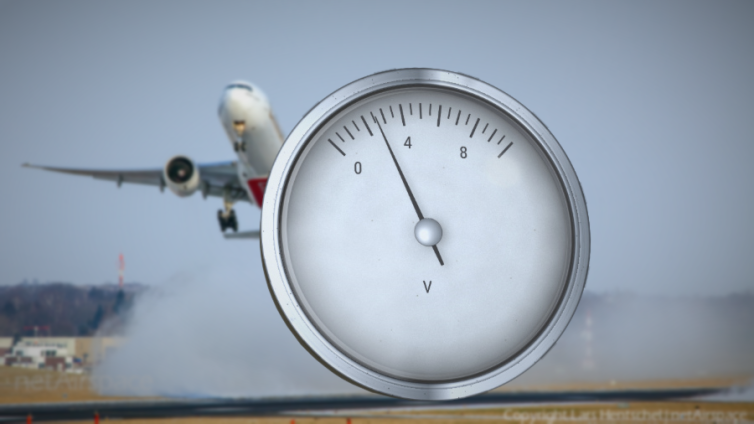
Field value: 2.5 V
